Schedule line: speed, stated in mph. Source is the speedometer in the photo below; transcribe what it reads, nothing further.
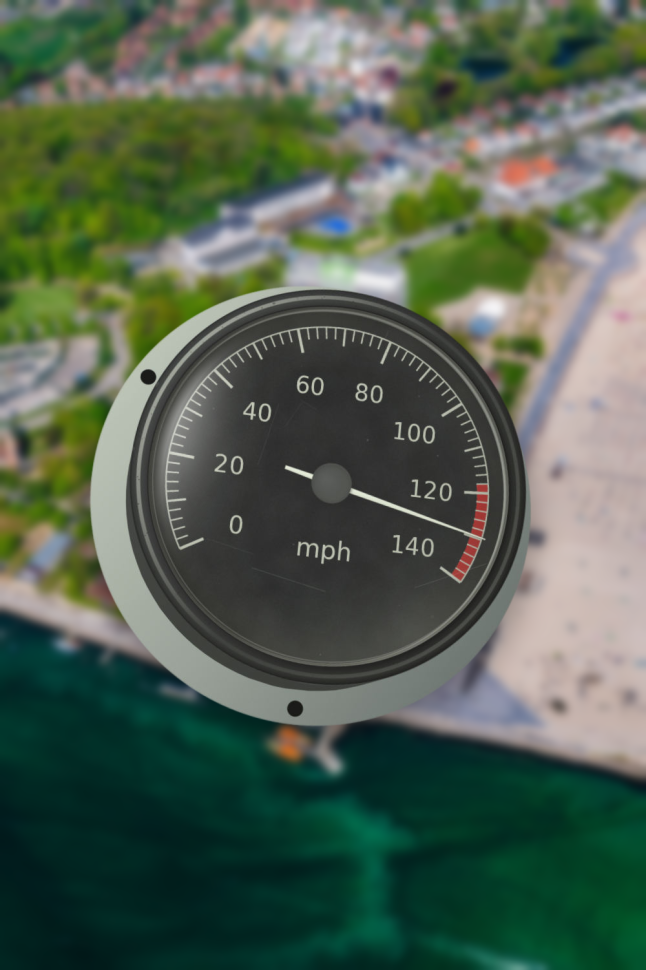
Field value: 130 mph
